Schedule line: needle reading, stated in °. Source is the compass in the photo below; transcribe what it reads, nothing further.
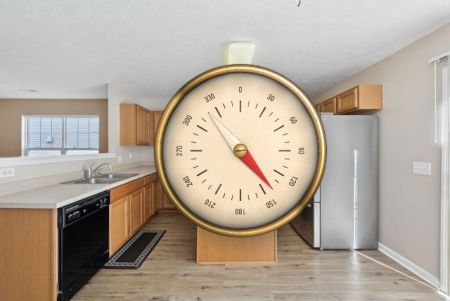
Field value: 140 °
